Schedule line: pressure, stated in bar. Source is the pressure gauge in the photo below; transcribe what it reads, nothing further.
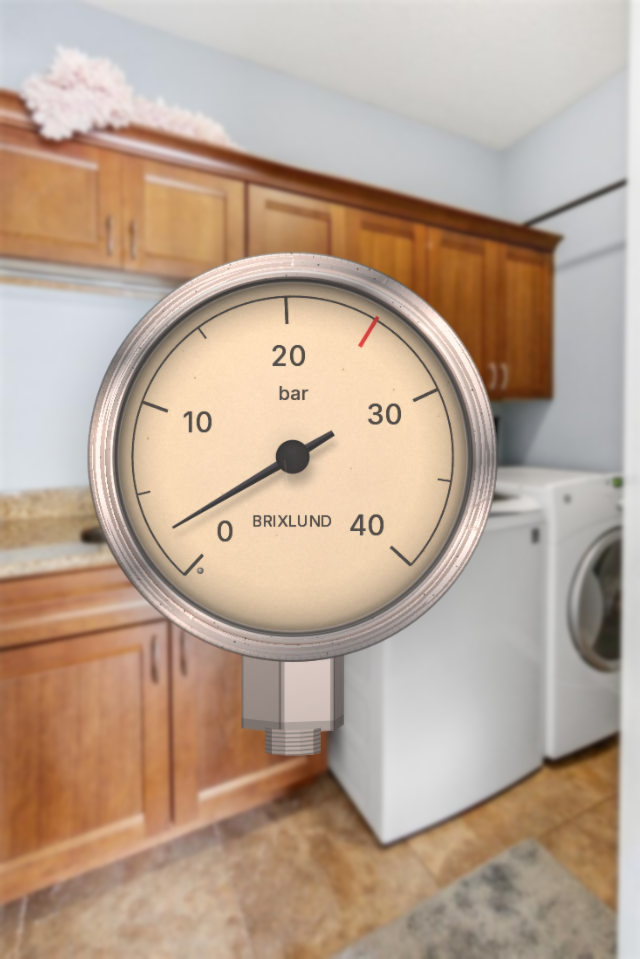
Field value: 2.5 bar
